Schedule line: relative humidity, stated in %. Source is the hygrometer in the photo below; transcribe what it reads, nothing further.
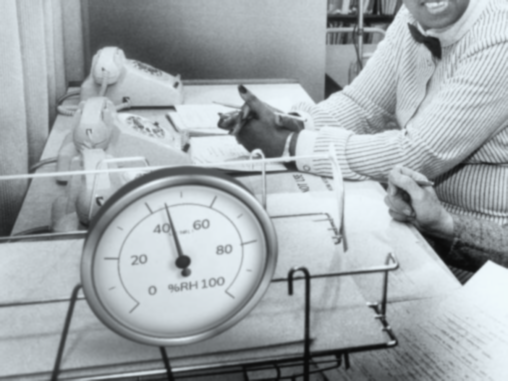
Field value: 45 %
